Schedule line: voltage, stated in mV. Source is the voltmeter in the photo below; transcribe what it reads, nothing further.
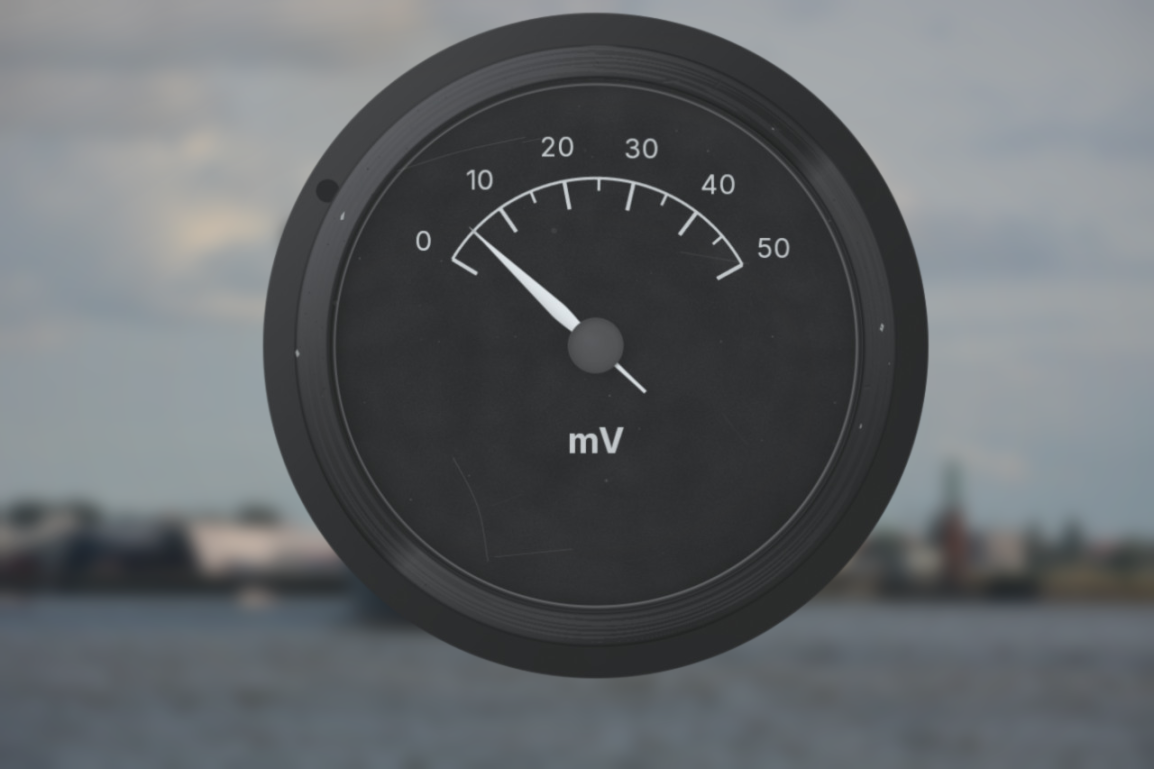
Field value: 5 mV
